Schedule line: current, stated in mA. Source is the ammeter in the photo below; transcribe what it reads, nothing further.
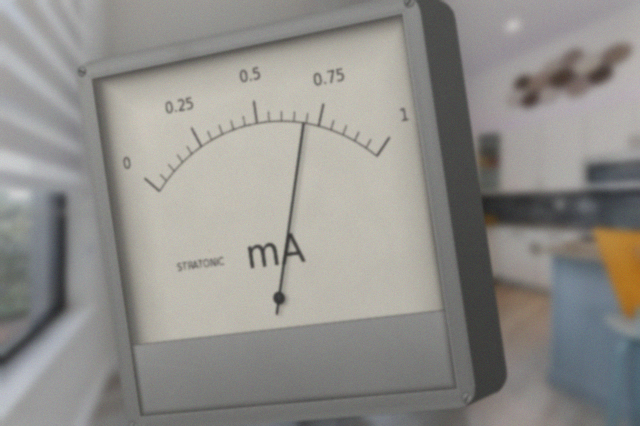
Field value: 0.7 mA
